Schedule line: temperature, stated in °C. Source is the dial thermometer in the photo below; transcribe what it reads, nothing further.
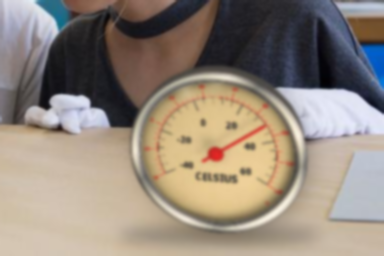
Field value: 32 °C
